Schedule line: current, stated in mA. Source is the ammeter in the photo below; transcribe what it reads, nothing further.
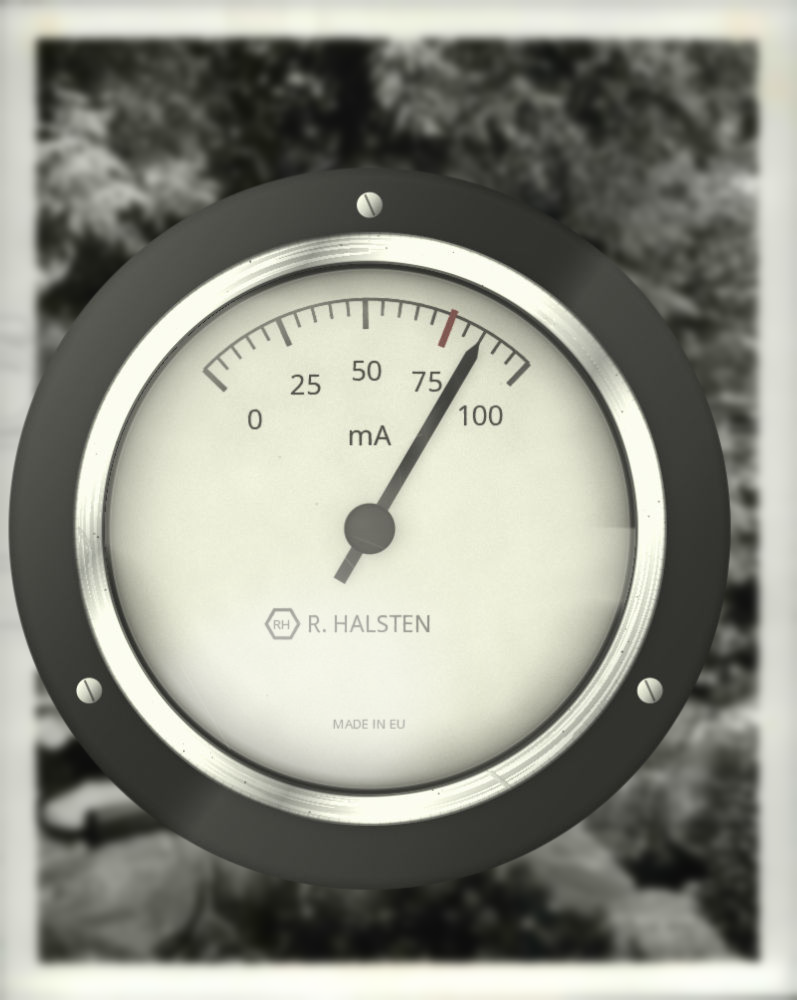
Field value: 85 mA
